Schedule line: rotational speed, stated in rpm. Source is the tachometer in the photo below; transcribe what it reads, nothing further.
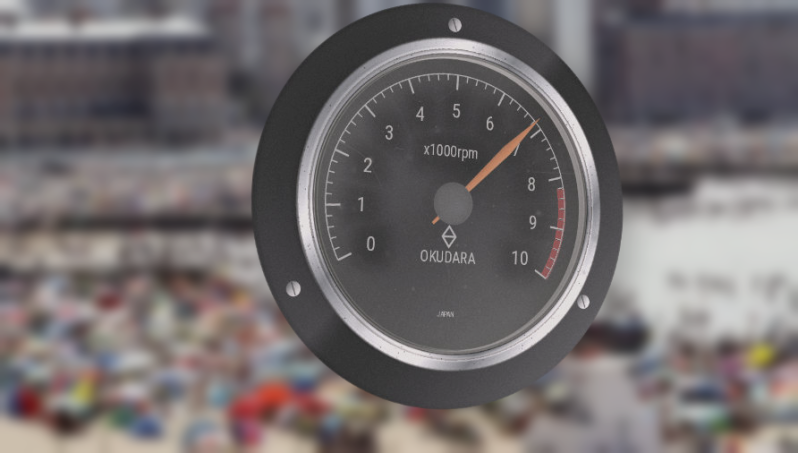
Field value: 6800 rpm
